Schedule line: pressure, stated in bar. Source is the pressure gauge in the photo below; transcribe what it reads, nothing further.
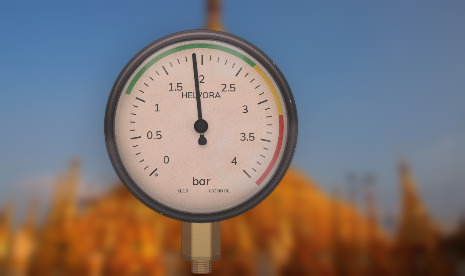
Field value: 1.9 bar
